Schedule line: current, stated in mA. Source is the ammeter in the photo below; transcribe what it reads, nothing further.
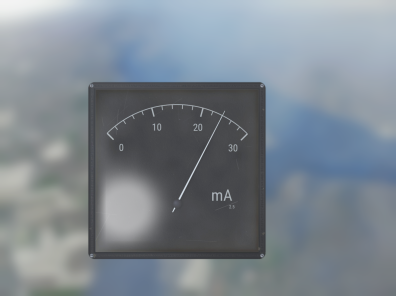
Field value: 24 mA
